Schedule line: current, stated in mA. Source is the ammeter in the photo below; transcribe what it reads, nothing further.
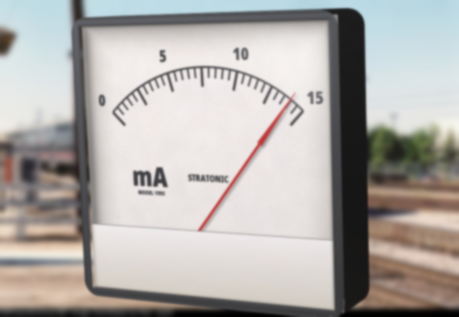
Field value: 14 mA
